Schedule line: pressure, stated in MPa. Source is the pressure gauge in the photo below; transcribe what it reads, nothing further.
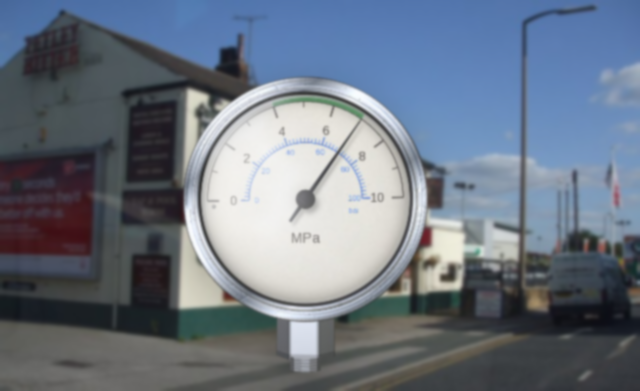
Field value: 7 MPa
